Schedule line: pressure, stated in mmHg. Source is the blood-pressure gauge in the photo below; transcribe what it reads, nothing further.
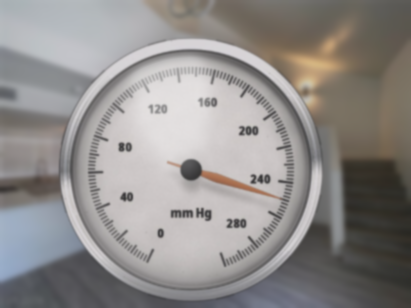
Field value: 250 mmHg
